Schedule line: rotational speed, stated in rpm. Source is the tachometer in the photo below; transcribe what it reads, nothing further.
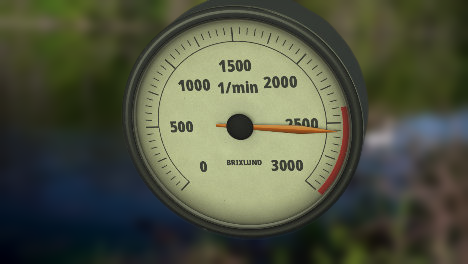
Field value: 2550 rpm
